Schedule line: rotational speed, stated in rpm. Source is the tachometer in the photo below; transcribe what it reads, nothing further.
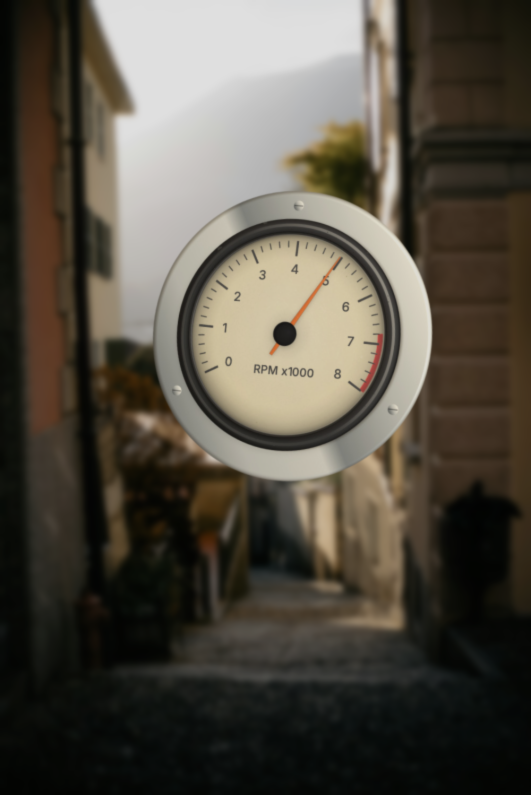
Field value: 5000 rpm
